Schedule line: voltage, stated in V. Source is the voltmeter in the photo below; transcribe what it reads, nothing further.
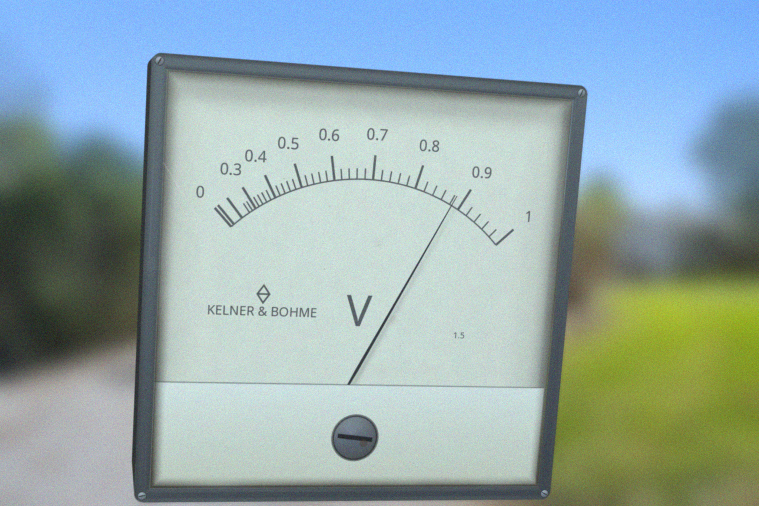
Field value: 0.88 V
